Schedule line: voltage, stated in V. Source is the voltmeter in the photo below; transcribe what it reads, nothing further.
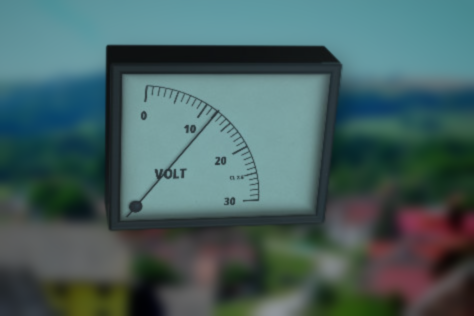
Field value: 12 V
